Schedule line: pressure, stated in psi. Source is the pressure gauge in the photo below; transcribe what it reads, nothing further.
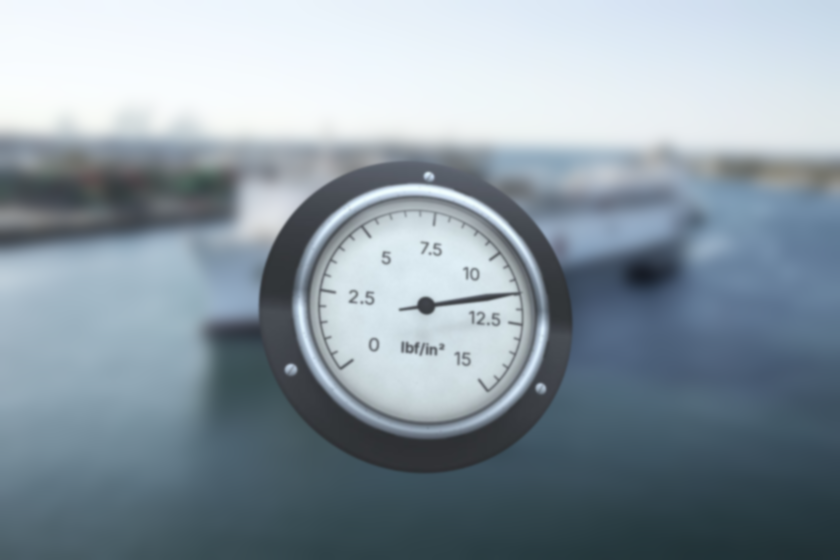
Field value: 11.5 psi
